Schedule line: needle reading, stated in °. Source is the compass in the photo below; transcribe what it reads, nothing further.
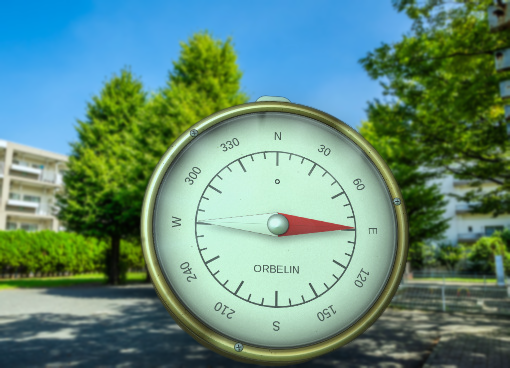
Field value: 90 °
